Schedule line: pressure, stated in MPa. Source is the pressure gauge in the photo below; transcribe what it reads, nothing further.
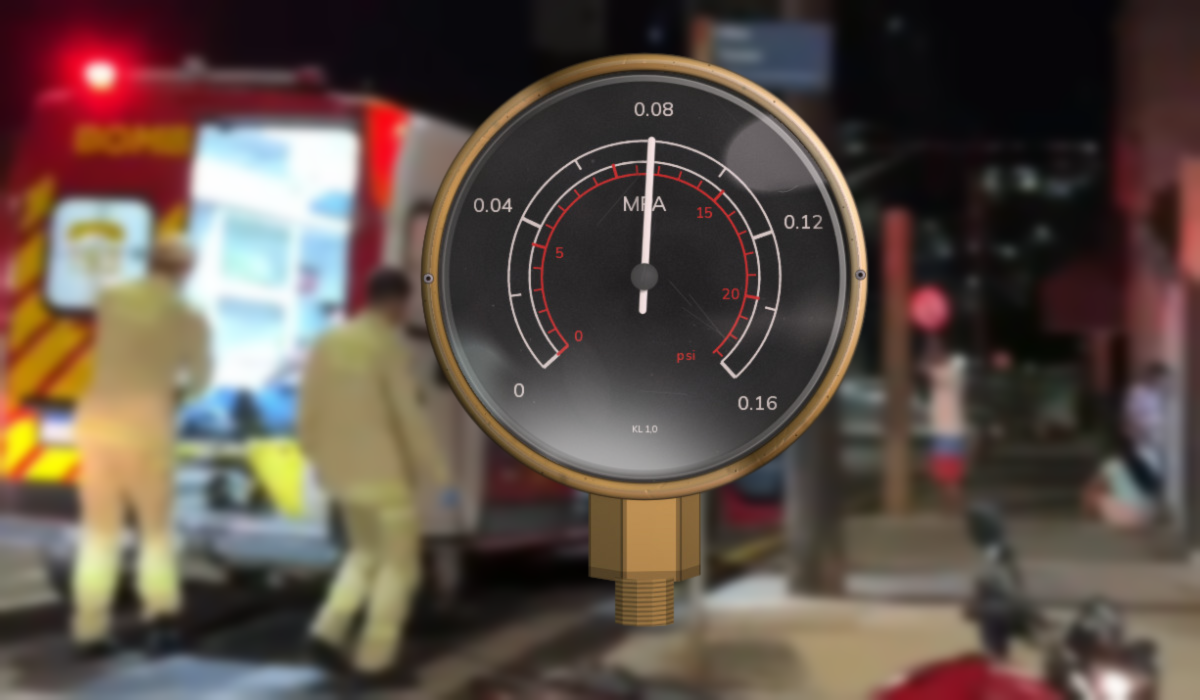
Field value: 0.08 MPa
